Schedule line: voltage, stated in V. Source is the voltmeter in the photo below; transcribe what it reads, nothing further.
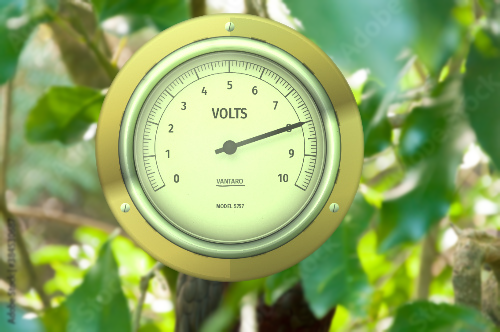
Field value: 8 V
